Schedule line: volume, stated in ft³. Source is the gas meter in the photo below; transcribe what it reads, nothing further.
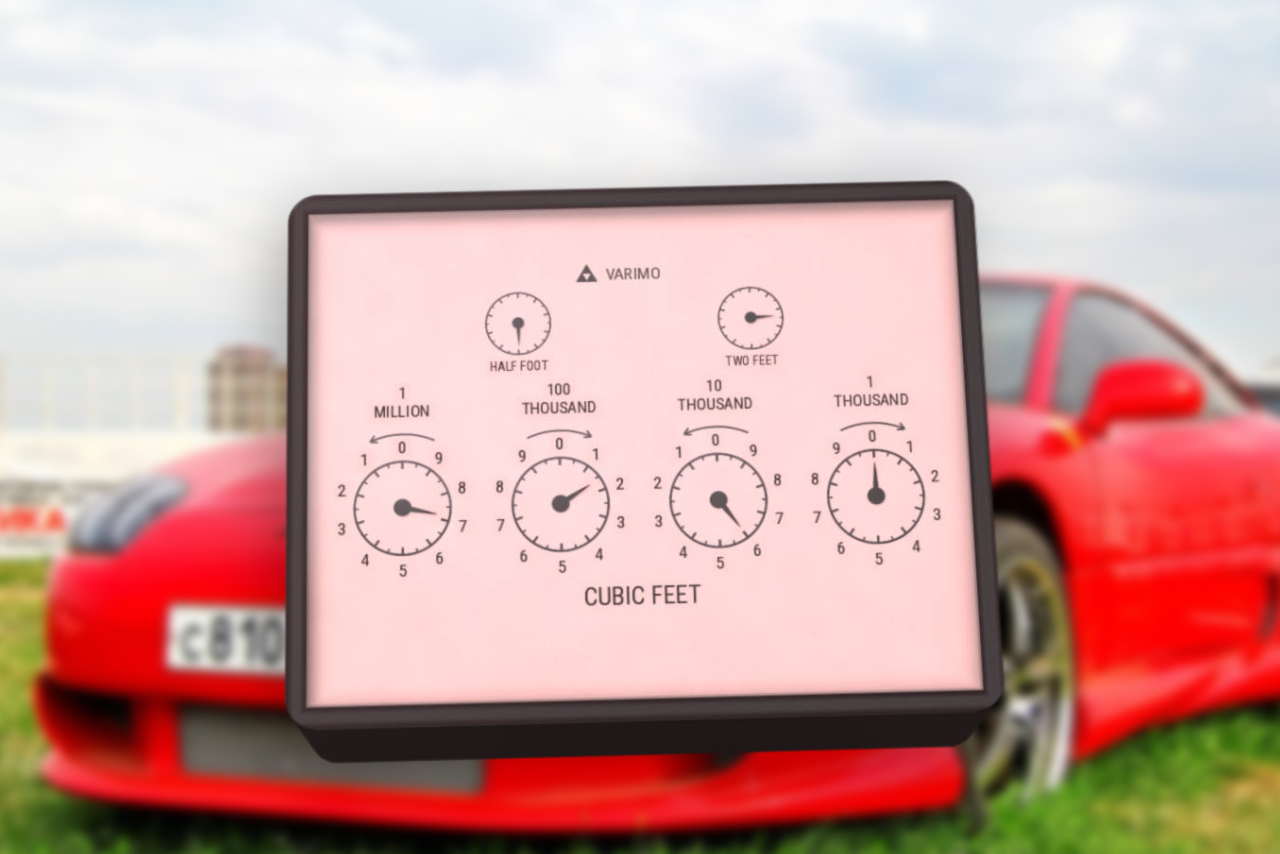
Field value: 716000 ft³
